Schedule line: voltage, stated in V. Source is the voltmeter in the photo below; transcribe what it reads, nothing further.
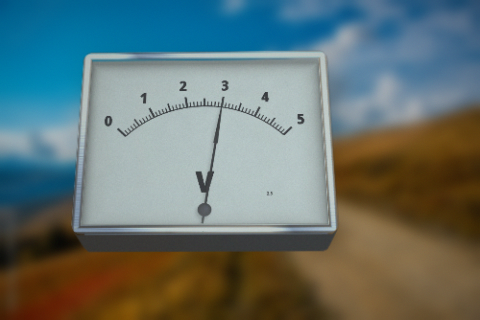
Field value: 3 V
